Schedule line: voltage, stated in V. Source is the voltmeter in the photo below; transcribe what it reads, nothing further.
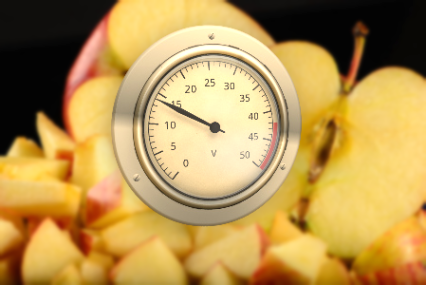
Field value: 14 V
